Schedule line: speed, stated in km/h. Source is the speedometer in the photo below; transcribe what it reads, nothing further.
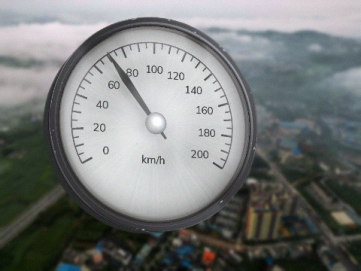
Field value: 70 km/h
